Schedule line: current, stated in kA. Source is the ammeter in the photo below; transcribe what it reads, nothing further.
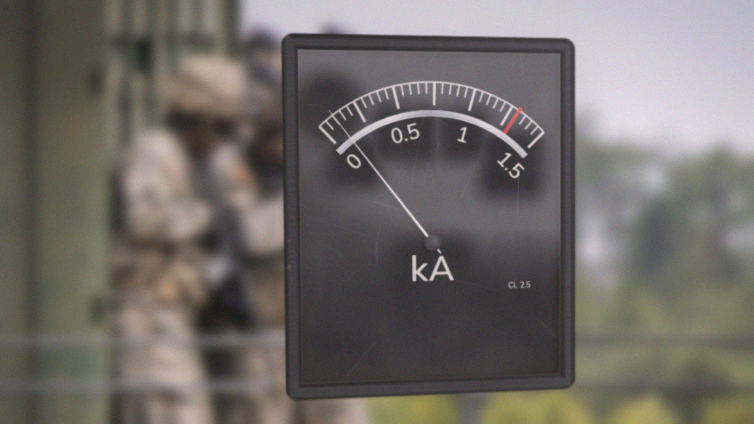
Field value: 0.1 kA
